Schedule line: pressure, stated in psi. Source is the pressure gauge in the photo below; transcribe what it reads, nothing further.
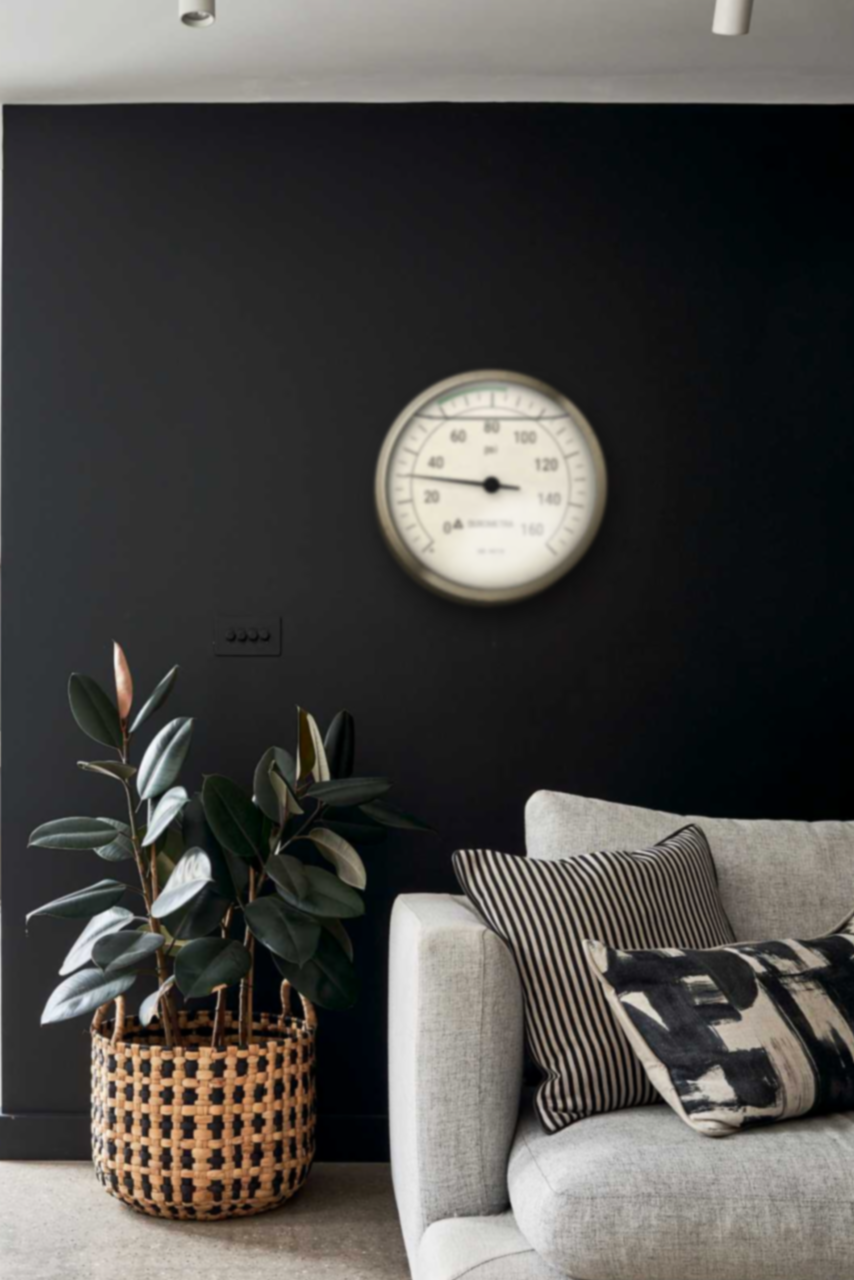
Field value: 30 psi
